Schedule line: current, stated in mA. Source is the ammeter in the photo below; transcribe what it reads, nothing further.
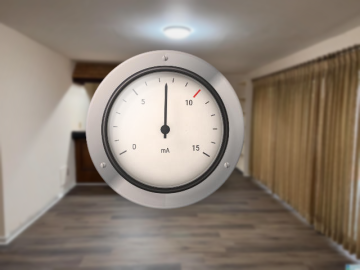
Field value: 7.5 mA
